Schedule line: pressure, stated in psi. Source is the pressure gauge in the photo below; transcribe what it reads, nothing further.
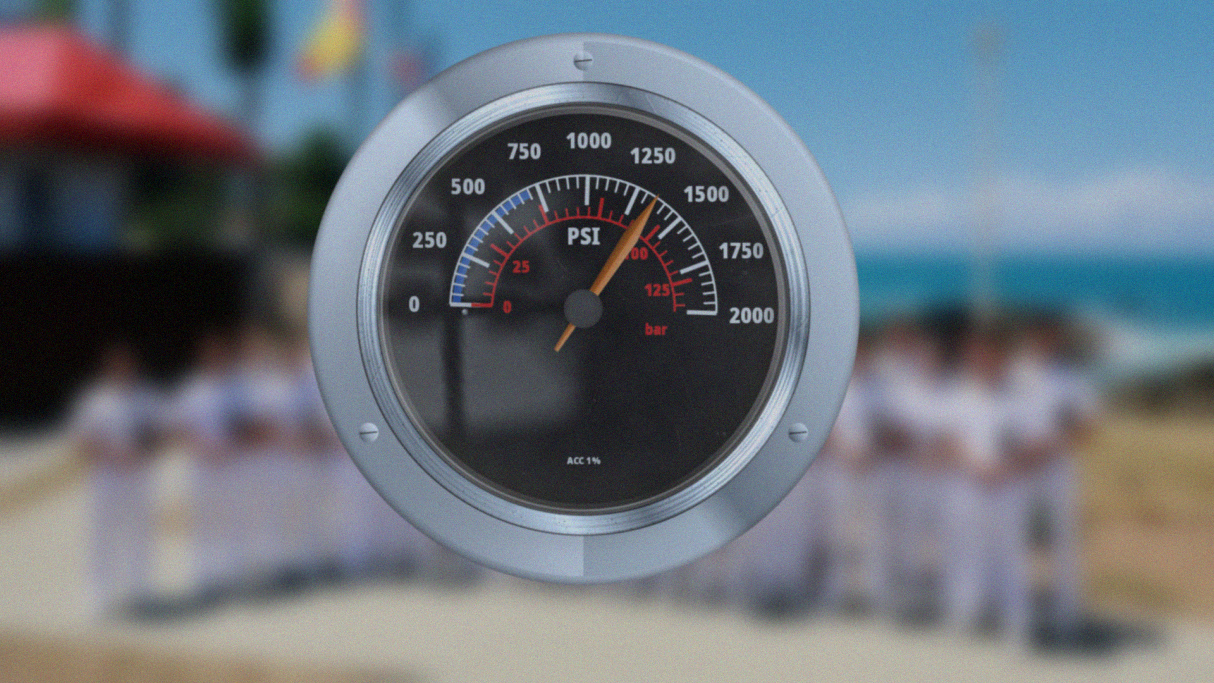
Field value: 1350 psi
